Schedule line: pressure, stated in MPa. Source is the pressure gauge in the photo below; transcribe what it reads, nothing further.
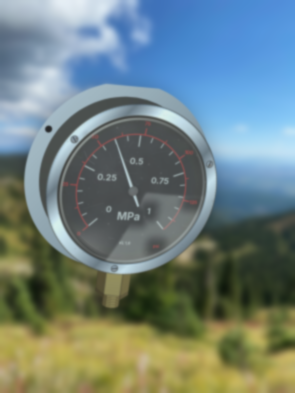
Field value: 0.4 MPa
